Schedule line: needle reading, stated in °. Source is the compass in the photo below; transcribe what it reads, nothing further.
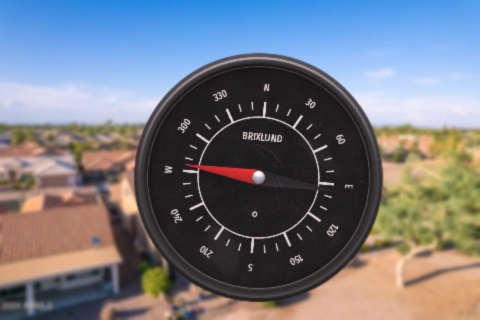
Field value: 275 °
